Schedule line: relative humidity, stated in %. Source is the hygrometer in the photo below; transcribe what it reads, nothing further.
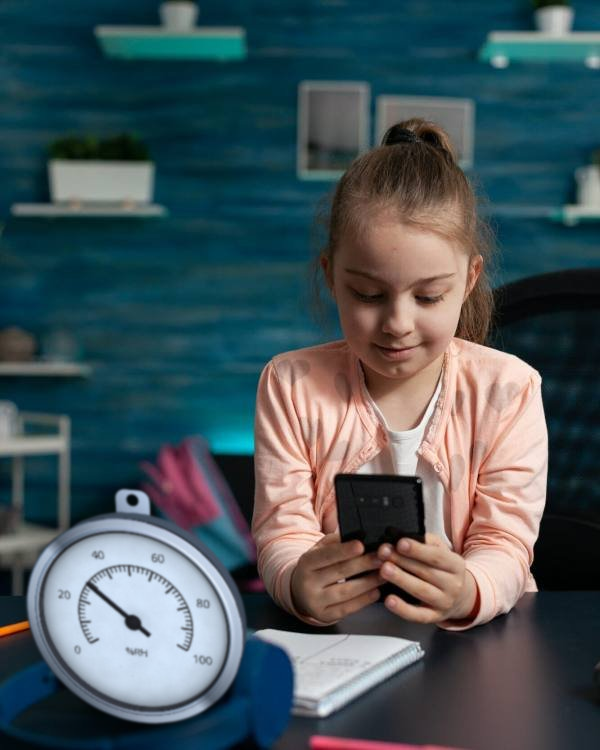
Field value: 30 %
